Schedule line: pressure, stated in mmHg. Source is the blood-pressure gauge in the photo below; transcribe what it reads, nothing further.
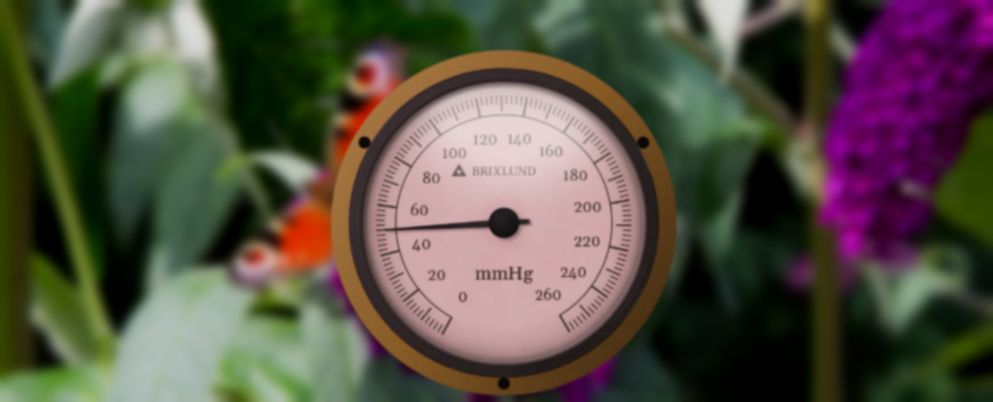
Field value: 50 mmHg
